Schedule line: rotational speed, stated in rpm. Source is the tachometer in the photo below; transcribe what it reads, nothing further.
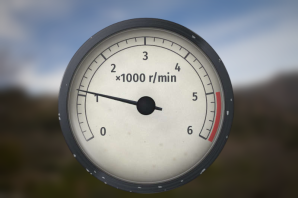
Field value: 1100 rpm
